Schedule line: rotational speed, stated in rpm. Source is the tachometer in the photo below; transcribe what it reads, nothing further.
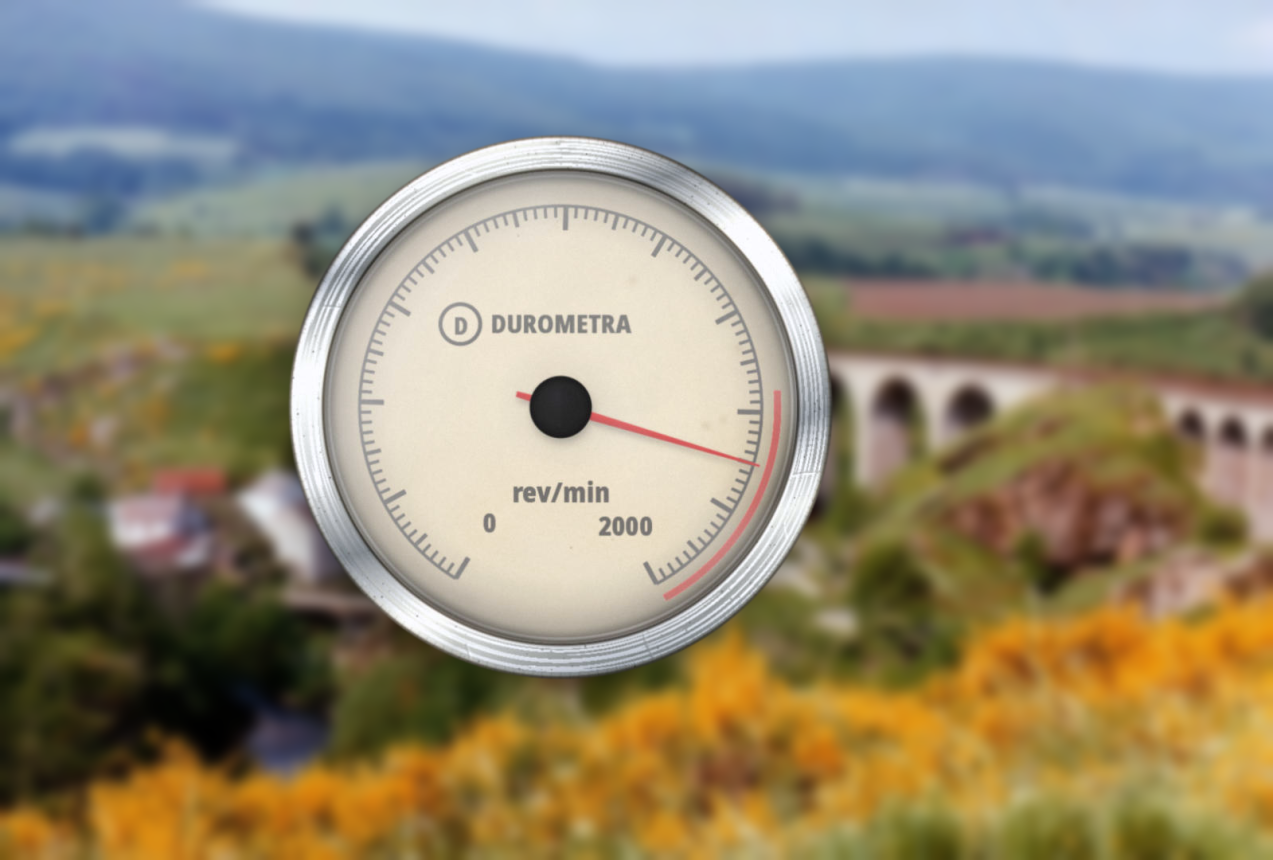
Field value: 1700 rpm
